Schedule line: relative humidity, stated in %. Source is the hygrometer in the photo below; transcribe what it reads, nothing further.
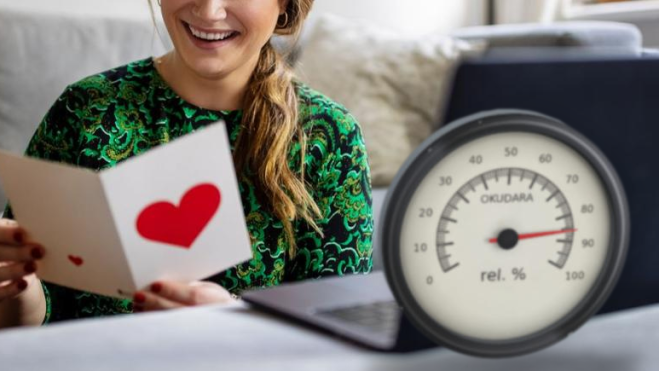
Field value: 85 %
